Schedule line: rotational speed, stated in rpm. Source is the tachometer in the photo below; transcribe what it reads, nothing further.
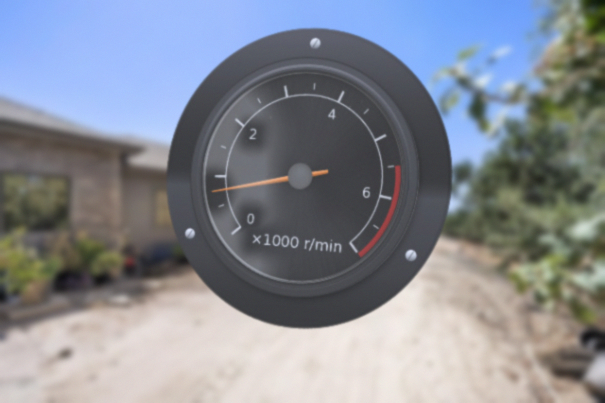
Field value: 750 rpm
